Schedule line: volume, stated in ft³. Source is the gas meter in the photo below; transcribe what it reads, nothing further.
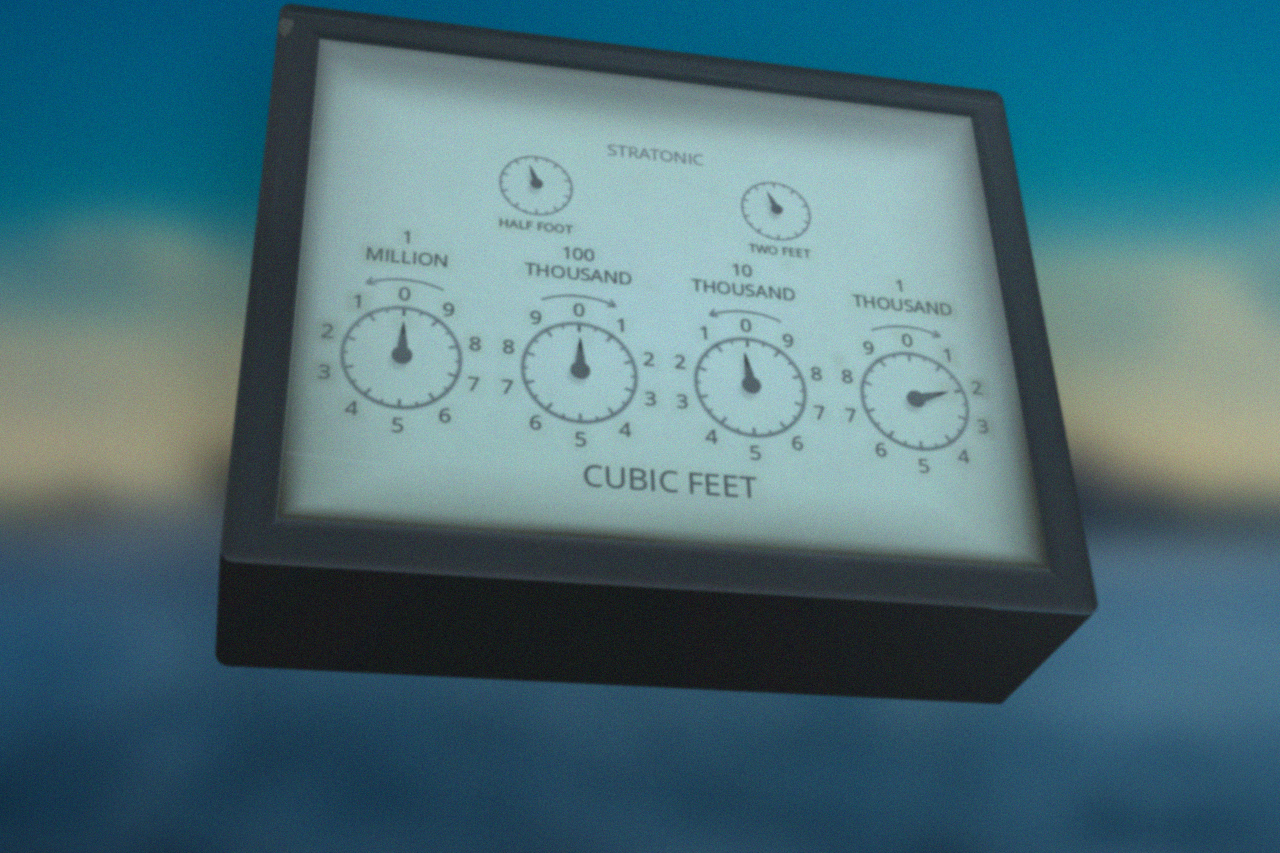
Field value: 200 ft³
